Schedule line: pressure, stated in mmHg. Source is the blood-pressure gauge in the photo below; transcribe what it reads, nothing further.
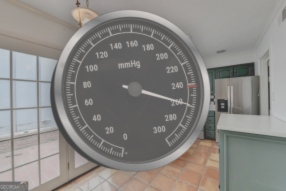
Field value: 260 mmHg
